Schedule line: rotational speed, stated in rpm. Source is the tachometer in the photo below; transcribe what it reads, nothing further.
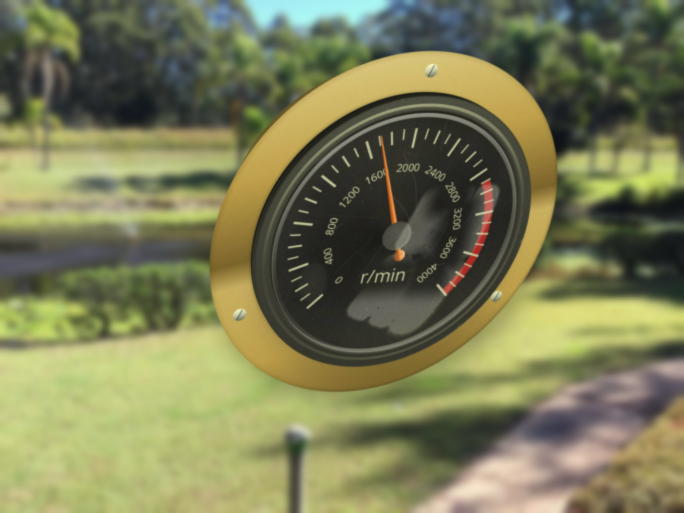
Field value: 1700 rpm
